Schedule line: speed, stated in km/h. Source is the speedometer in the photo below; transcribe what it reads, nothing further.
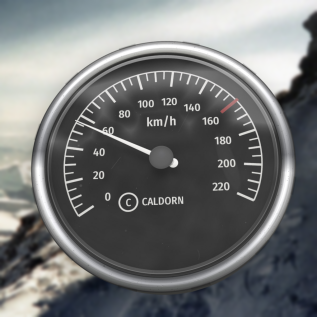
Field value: 55 km/h
